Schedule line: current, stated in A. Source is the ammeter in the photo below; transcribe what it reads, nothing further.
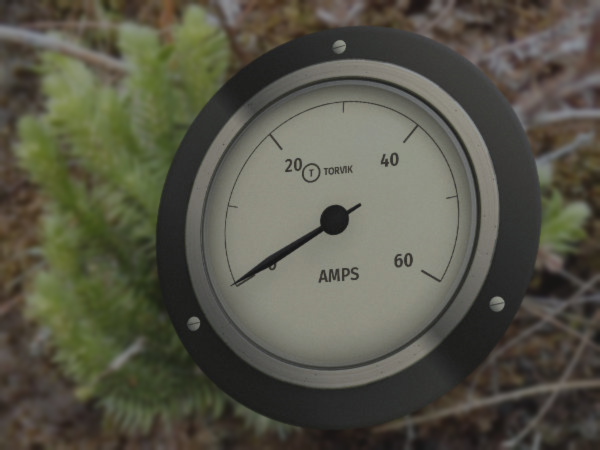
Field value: 0 A
